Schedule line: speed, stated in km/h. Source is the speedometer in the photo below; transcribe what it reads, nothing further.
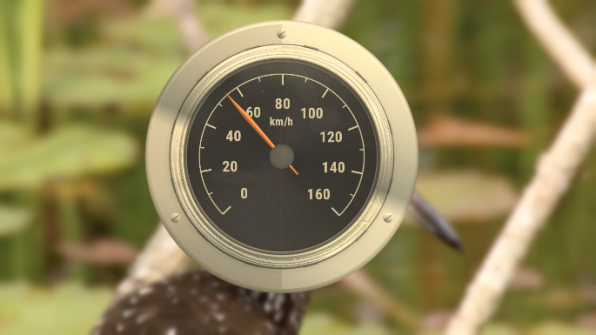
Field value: 55 km/h
